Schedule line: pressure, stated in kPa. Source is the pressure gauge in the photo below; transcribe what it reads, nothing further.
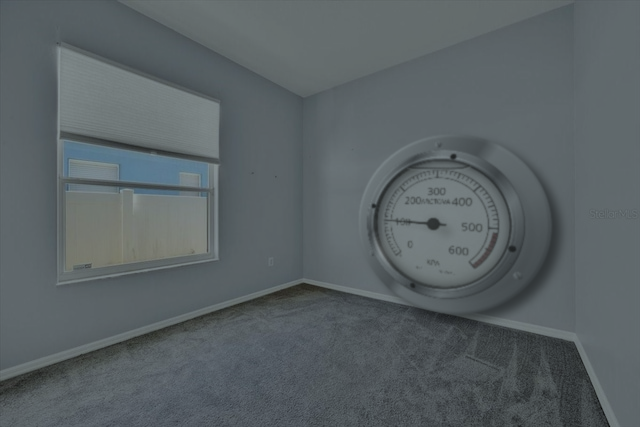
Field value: 100 kPa
